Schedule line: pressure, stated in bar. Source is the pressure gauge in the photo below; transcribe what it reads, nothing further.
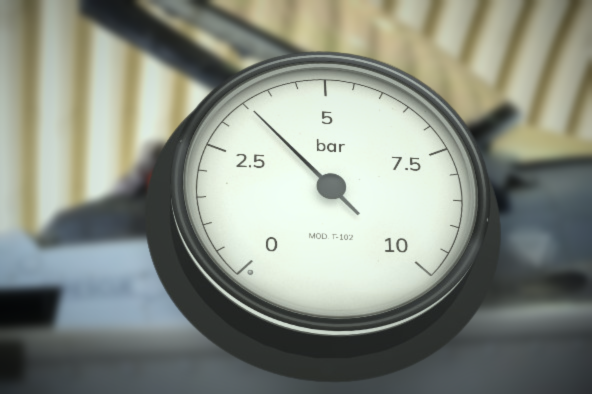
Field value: 3.5 bar
